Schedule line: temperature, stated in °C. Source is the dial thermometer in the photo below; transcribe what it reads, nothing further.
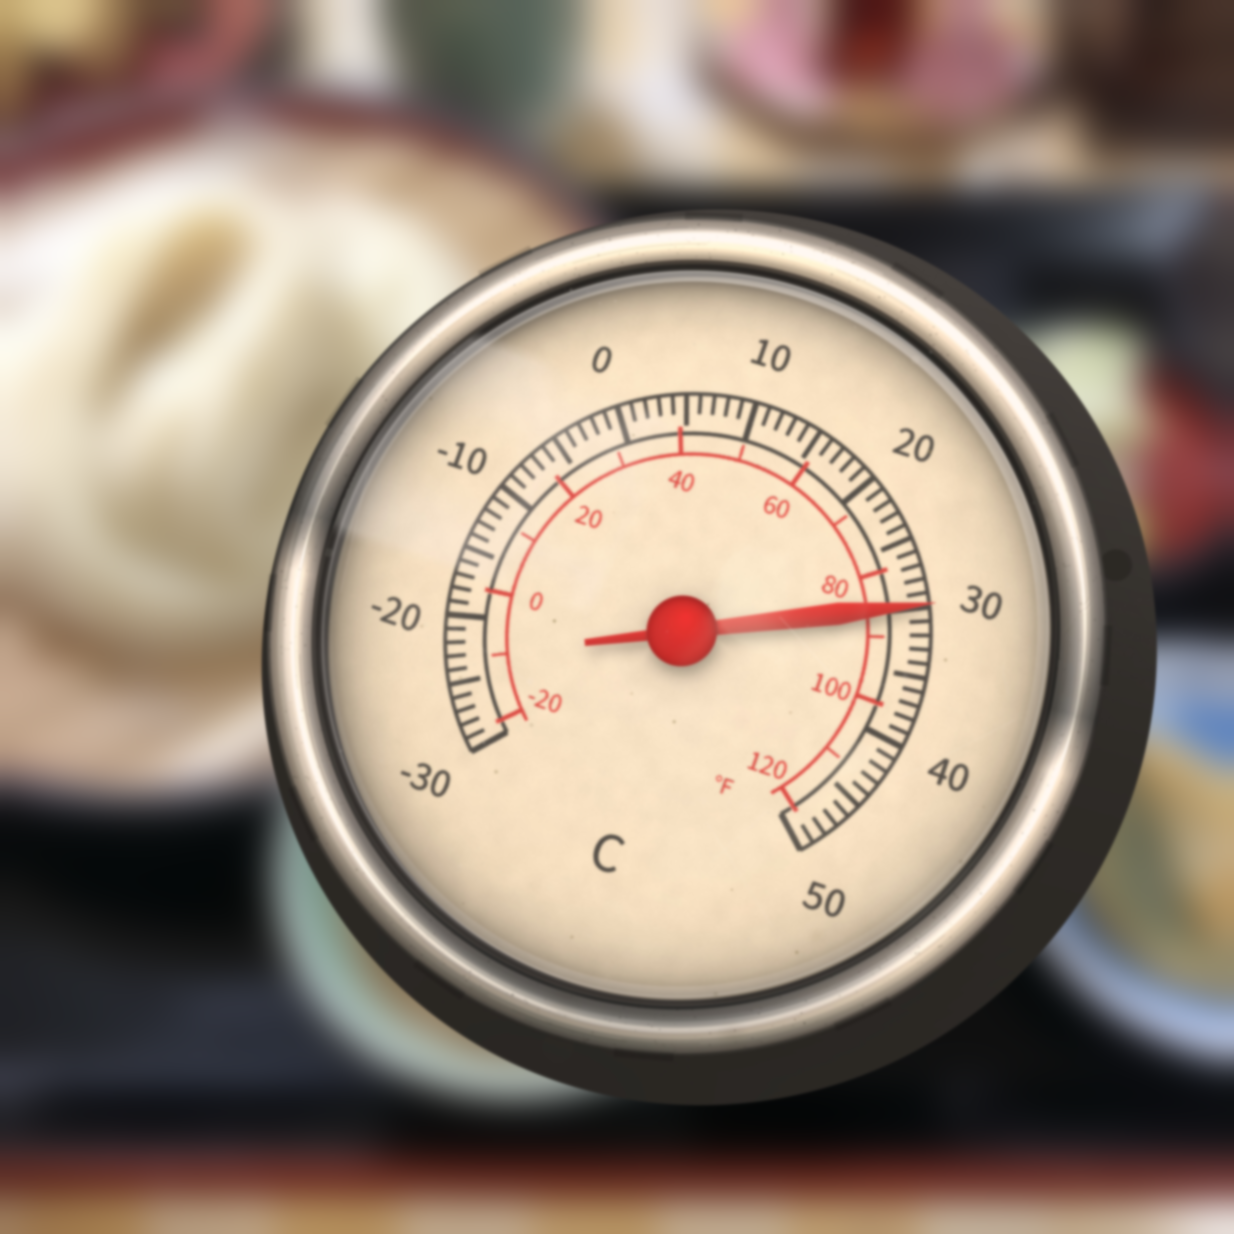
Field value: 30 °C
